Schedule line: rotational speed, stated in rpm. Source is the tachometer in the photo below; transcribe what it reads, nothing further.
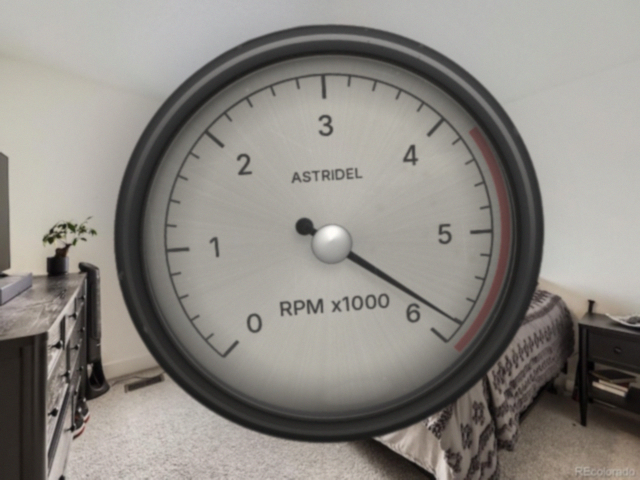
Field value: 5800 rpm
